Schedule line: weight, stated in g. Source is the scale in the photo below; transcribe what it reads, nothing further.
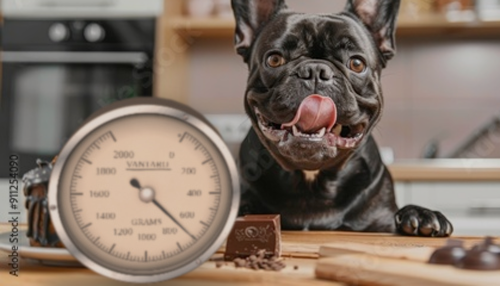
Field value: 700 g
